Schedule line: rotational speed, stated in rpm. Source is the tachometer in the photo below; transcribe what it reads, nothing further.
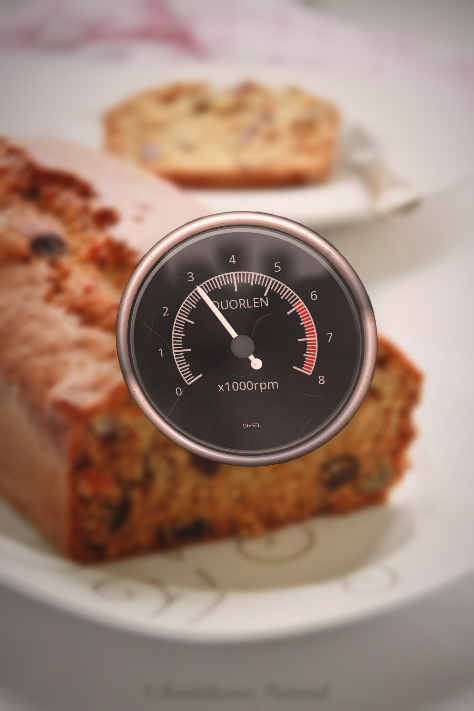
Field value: 3000 rpm
